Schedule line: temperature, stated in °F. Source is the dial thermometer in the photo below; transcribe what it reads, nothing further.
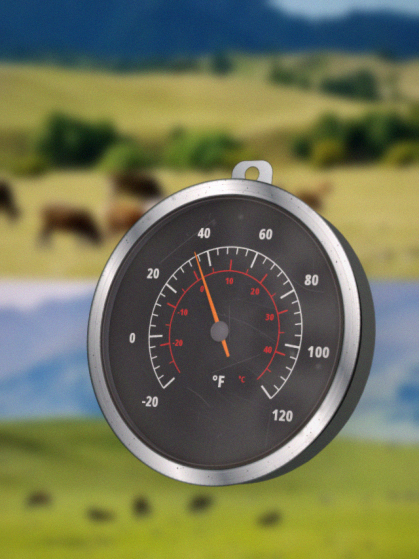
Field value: 36 °F
